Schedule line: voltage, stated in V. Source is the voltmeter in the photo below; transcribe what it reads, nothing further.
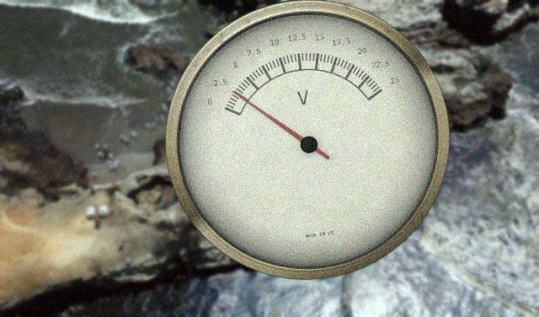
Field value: 2.5 V
